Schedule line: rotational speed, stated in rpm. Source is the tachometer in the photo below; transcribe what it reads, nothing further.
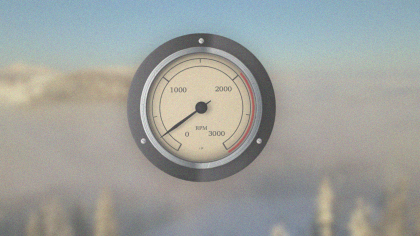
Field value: 250 rpm
